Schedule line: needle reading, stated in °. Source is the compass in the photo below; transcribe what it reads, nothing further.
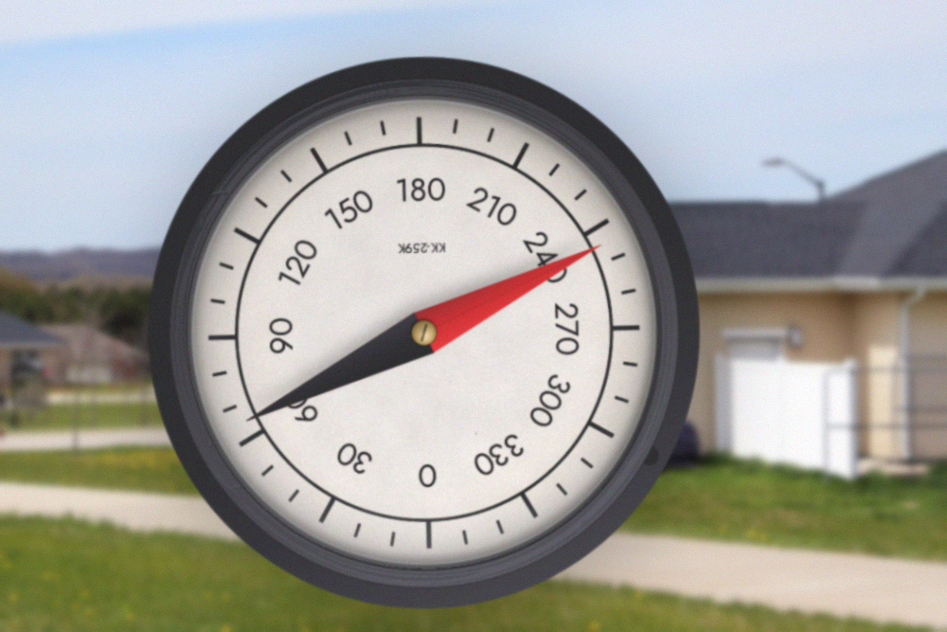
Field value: 245 °
